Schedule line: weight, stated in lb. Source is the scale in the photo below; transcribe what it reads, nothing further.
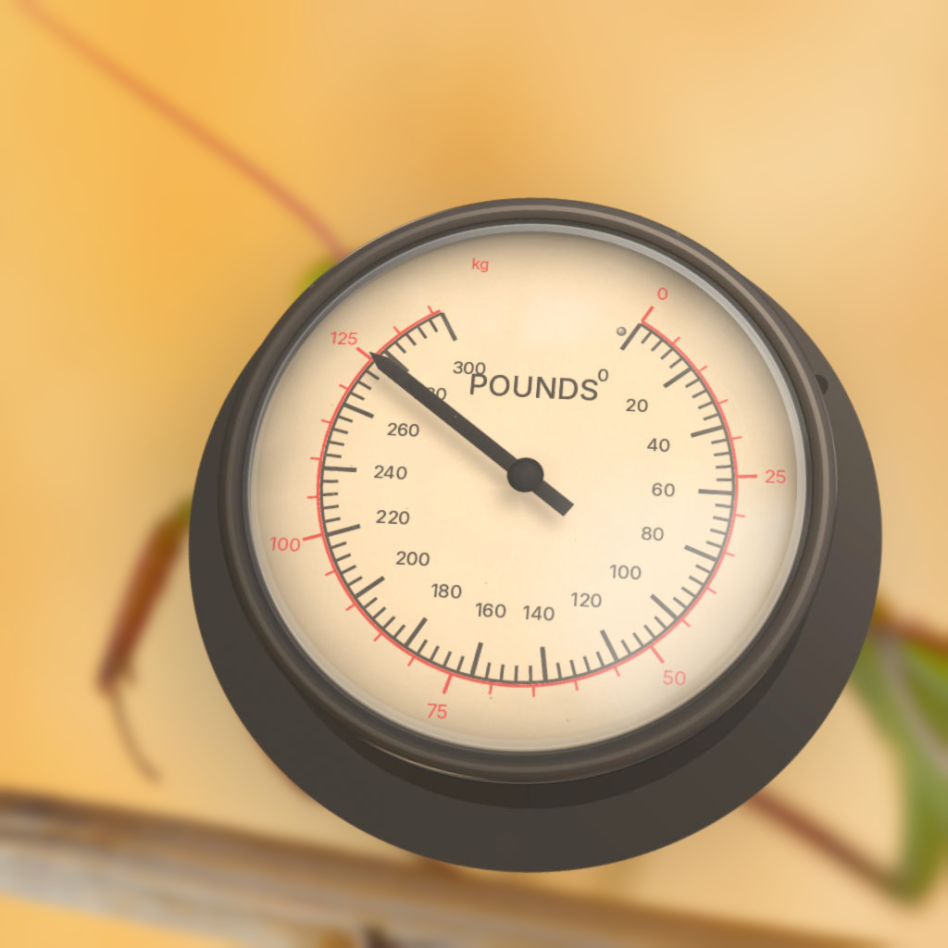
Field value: 276 lb
